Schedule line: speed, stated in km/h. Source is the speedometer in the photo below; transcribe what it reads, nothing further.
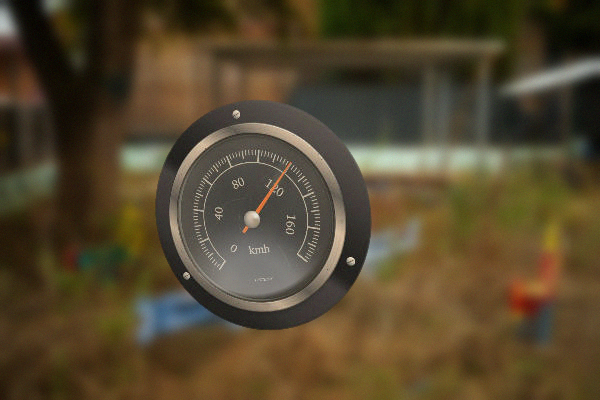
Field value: 120 km/h
